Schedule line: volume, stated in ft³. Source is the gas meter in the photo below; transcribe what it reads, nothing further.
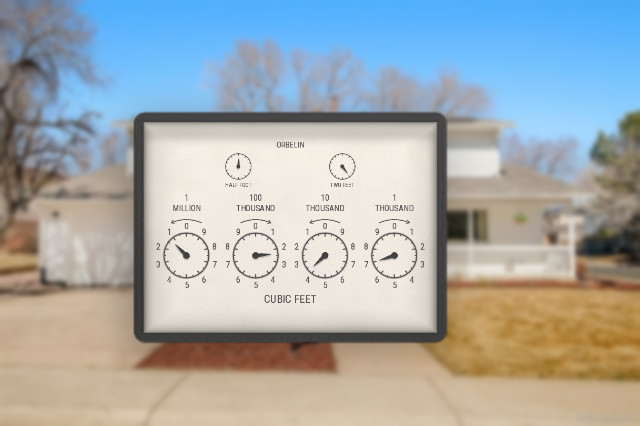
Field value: 123700 ft³
